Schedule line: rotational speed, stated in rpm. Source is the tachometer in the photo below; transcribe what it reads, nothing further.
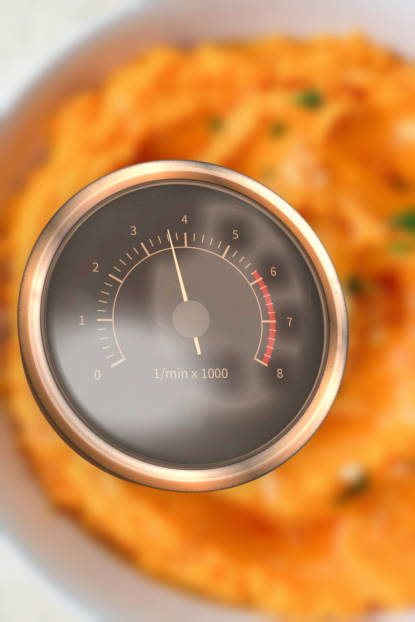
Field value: 3600 rpm
